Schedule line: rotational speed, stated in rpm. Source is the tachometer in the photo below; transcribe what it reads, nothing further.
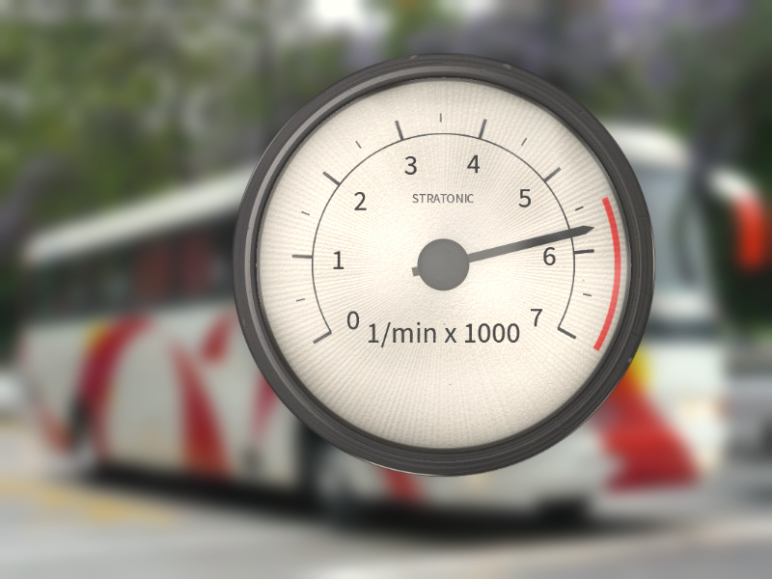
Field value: 5750 rpm
